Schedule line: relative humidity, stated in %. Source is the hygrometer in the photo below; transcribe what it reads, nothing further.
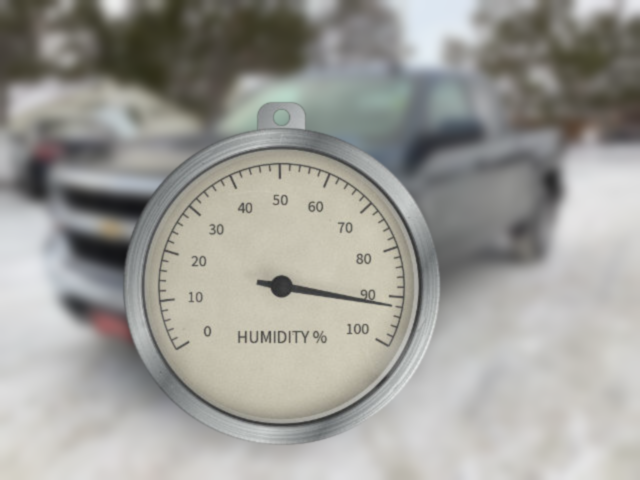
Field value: 92 %
